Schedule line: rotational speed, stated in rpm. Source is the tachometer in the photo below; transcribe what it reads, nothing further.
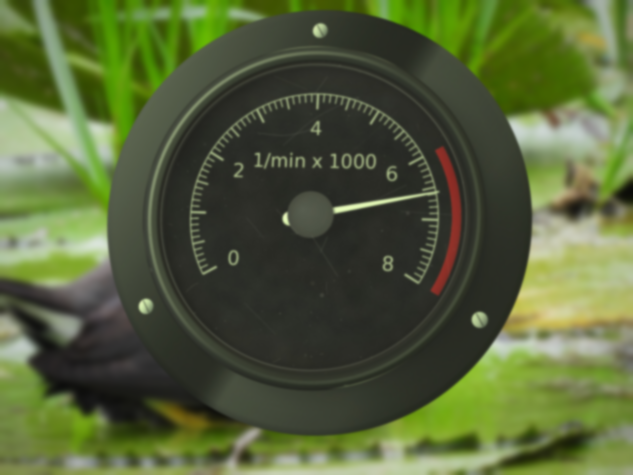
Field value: 6600 rpm
